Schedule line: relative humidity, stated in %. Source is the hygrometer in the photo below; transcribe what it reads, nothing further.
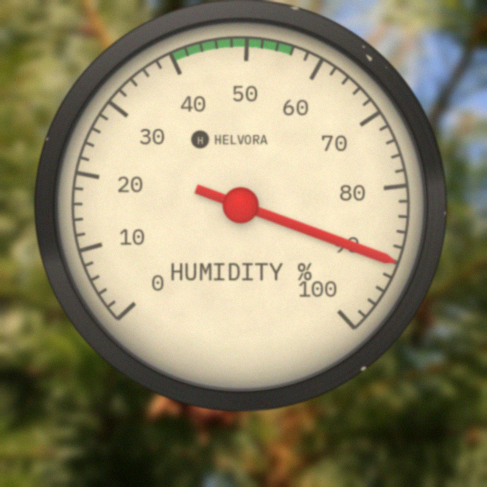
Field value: 90 %
